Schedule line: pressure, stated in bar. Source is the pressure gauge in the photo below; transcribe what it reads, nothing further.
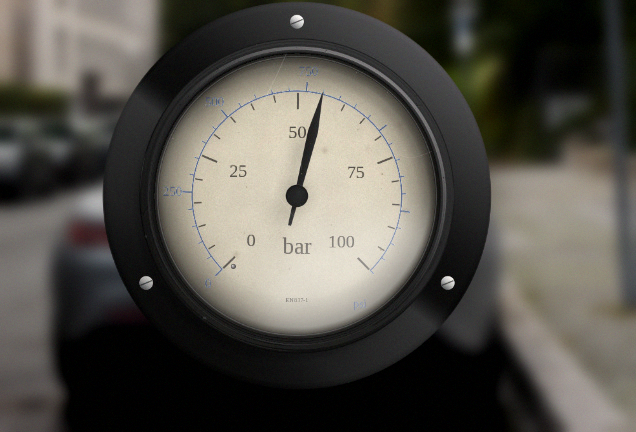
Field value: 55 bar
